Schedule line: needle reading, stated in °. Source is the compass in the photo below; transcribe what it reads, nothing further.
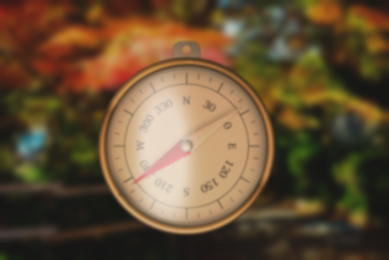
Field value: 235 °
